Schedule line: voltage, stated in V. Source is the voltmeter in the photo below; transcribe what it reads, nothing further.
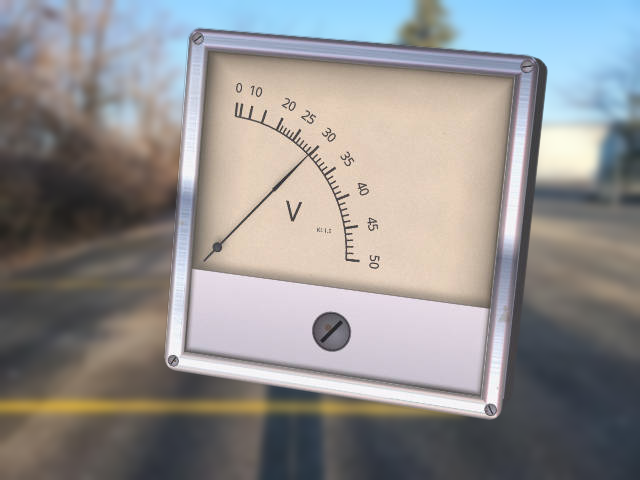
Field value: 30 V
